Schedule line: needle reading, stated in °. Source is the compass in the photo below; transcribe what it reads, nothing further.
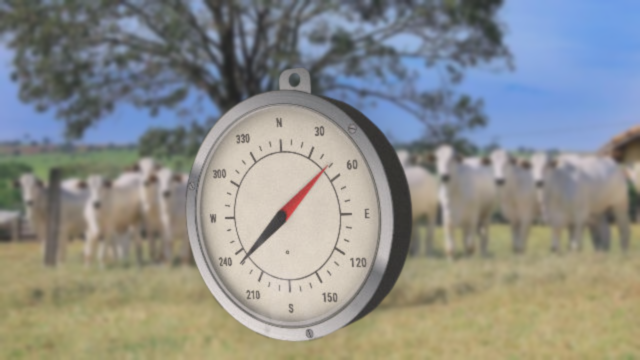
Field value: 50 °
